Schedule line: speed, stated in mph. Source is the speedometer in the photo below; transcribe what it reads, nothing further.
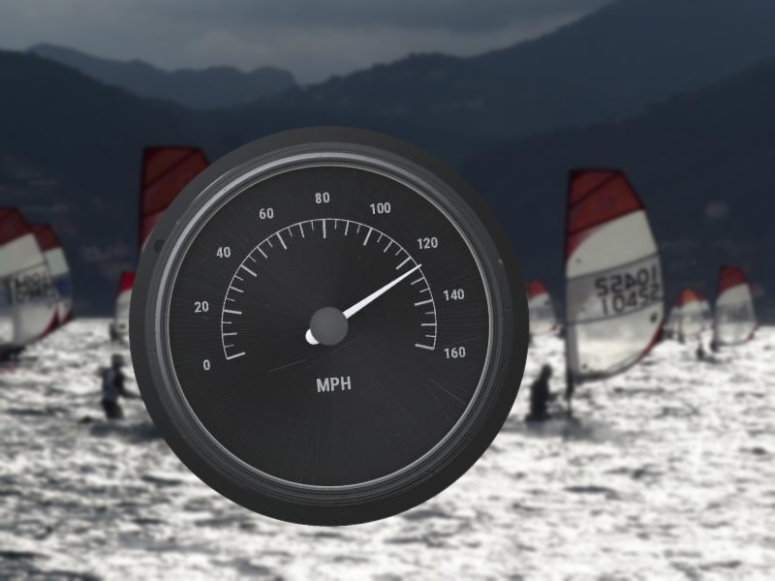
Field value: 125 mph
